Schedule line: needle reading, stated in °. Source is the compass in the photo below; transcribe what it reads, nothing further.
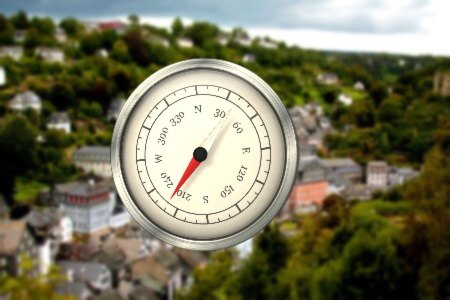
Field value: 220 °
